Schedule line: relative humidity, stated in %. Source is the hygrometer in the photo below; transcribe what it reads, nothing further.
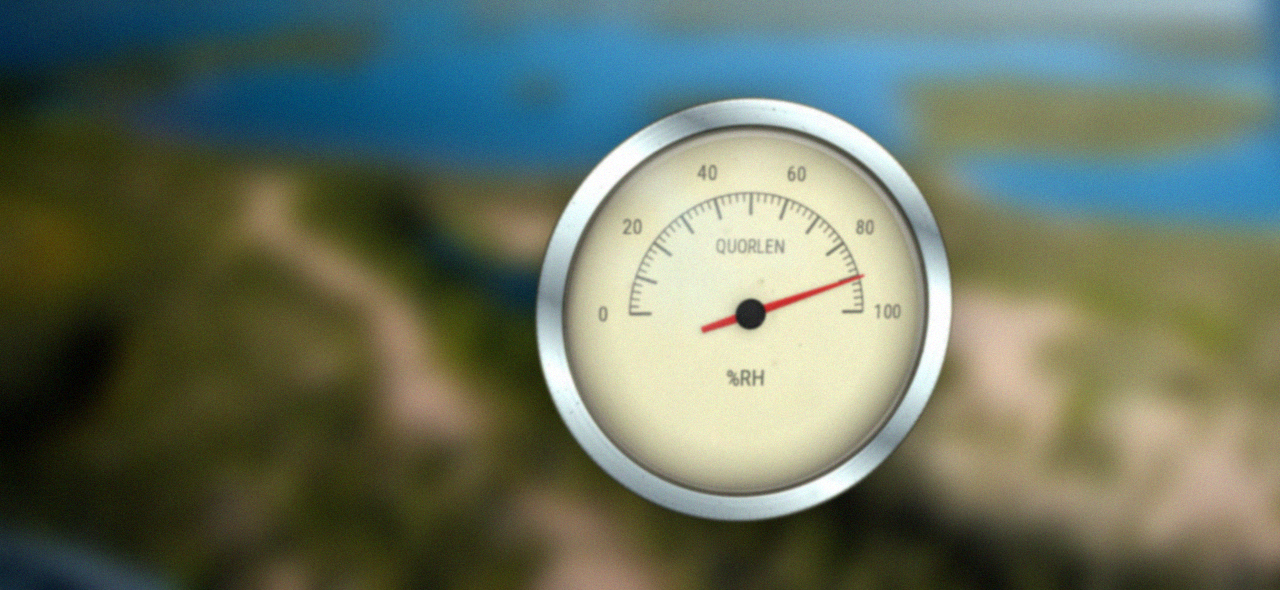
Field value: 90 %
